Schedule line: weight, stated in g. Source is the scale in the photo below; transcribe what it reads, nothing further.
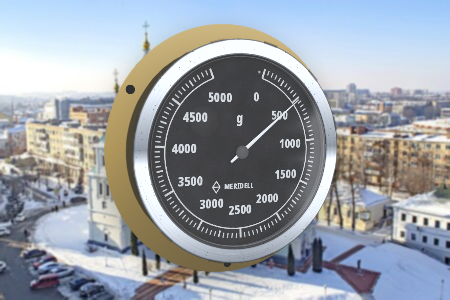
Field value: 500 g
